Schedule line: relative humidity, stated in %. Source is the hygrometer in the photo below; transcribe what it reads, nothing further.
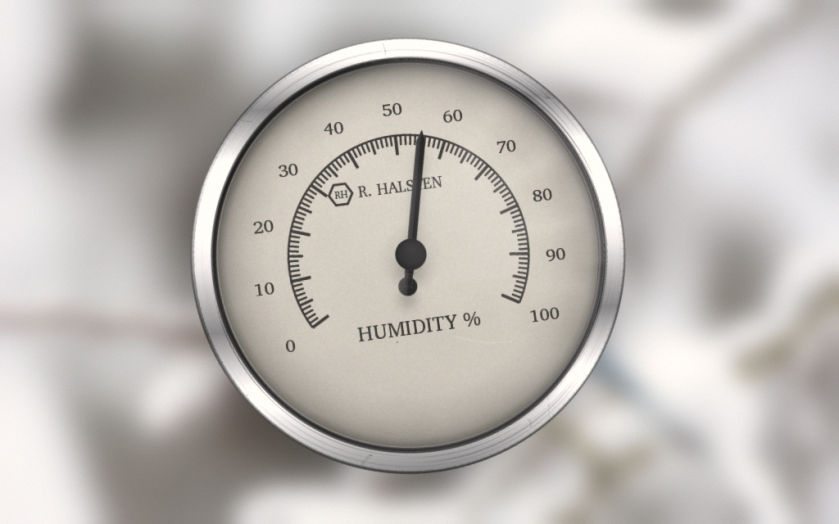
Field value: 55 %
